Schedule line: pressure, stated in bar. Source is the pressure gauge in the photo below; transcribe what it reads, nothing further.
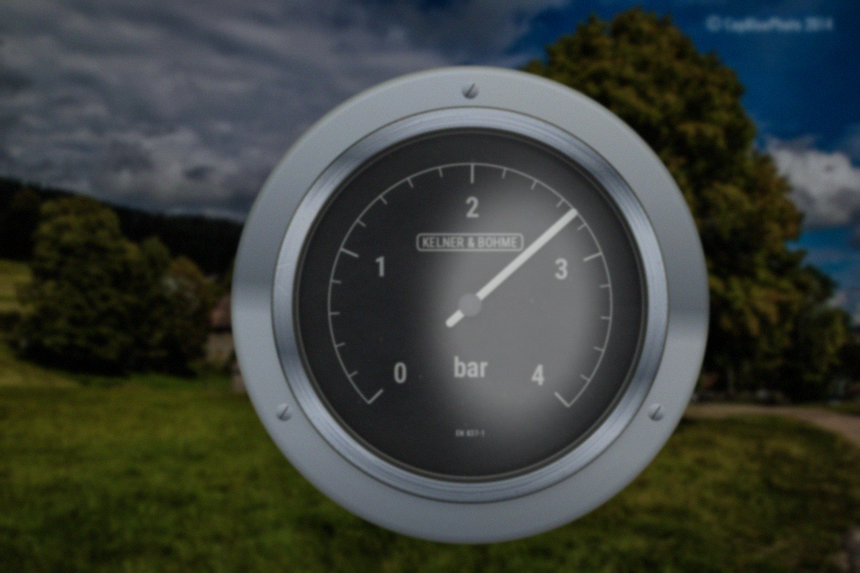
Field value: 2.7 bar
